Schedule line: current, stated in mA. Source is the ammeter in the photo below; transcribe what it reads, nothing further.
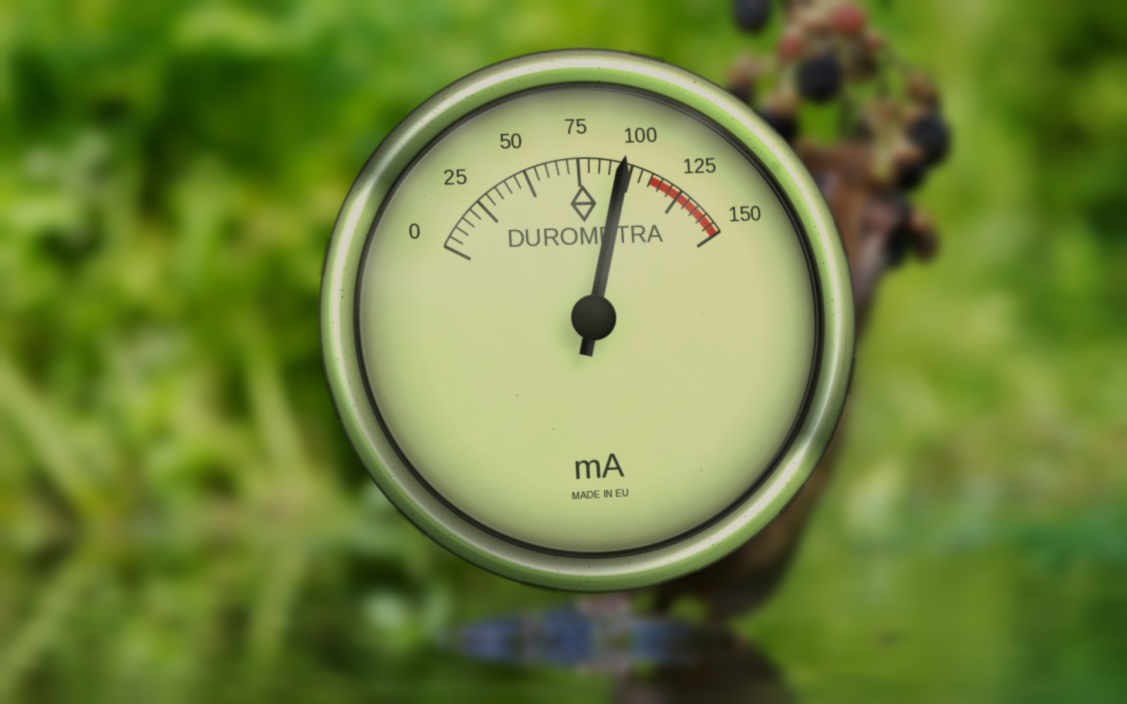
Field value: 95 mA
